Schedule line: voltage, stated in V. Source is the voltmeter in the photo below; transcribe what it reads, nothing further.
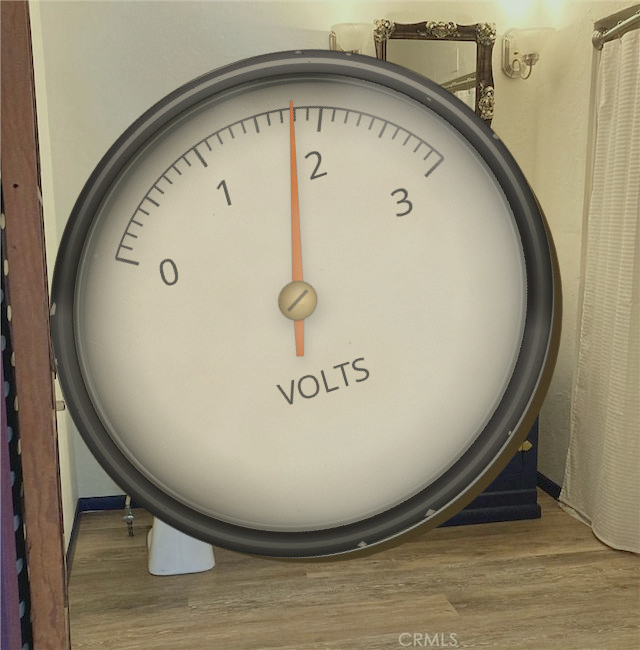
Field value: 1.8 V
